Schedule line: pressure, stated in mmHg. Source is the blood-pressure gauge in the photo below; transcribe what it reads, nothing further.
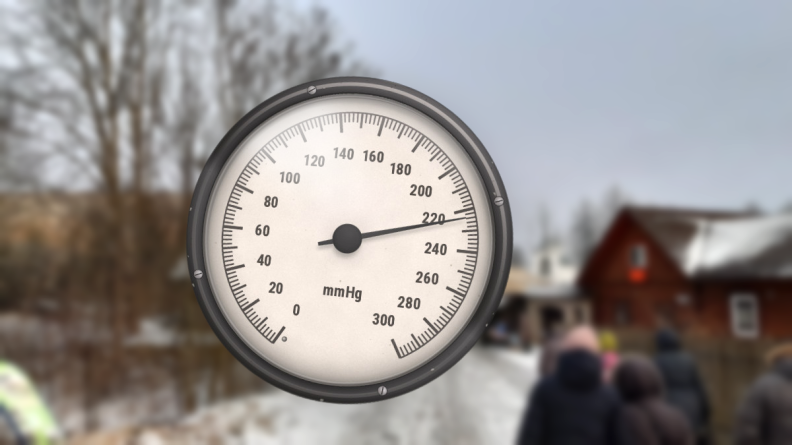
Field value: 224 mmHg
